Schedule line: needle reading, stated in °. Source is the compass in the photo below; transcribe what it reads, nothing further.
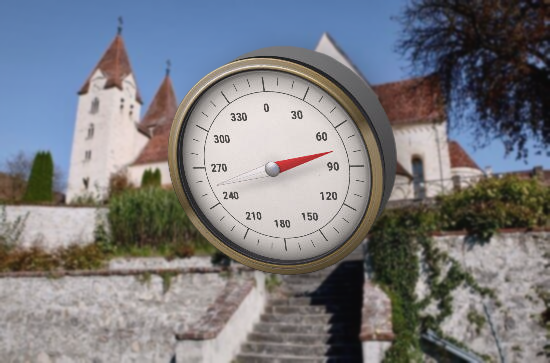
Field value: 75 °
